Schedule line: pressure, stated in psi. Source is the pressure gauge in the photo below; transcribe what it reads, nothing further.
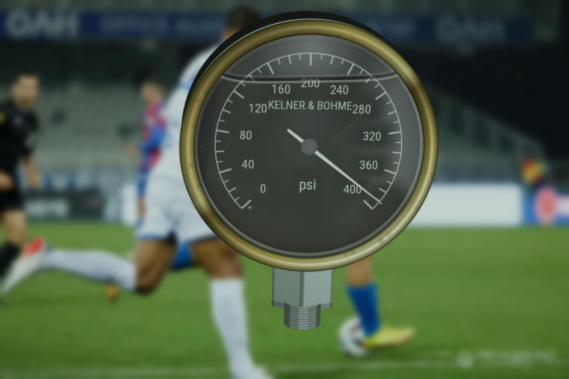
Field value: 390 psi
